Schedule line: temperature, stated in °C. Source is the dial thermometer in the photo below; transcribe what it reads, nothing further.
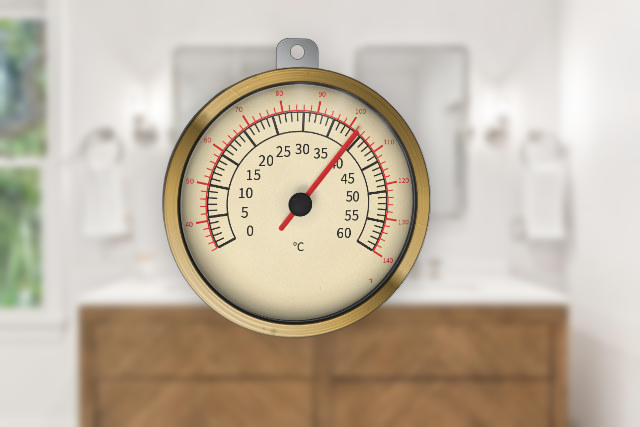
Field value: 39 °C
